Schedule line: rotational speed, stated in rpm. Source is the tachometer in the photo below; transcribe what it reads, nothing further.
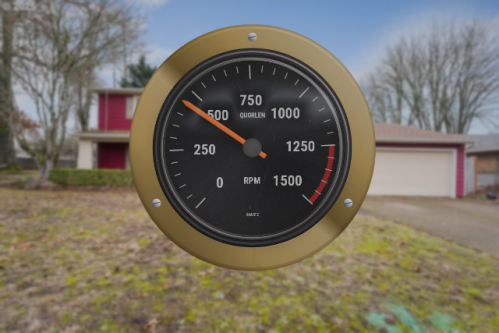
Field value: 450 rpm
